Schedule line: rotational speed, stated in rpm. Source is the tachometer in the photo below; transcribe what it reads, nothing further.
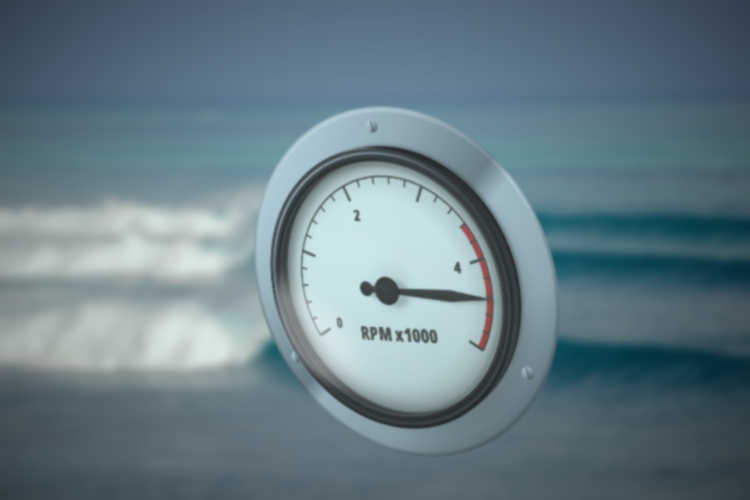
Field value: 4400 rpm
